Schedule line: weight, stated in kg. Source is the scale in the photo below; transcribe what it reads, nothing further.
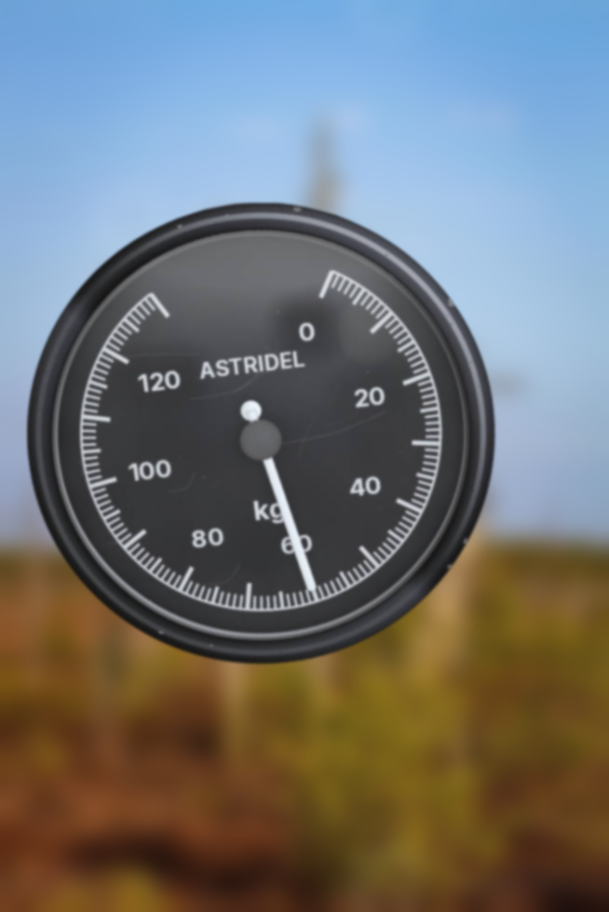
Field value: 60 kg
